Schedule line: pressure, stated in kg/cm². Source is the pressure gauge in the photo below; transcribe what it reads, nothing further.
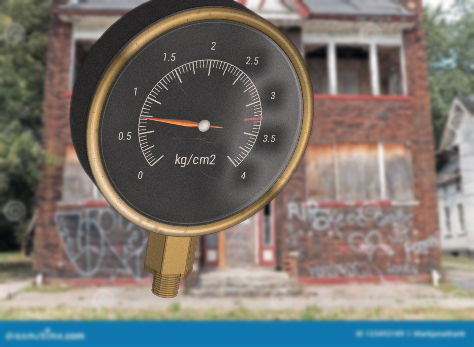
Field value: 0.75 kg/cm²
